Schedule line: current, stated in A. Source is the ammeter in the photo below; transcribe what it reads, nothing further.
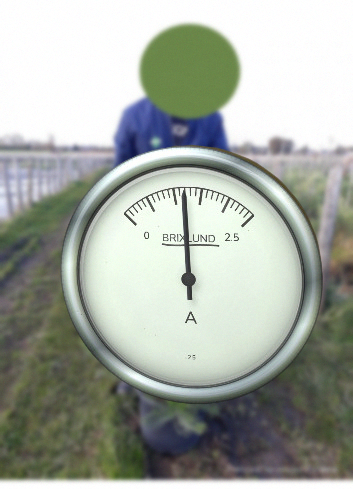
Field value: 1.2 A
